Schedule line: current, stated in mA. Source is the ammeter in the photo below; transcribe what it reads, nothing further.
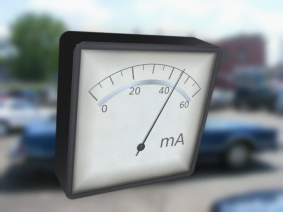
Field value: 45 mA
